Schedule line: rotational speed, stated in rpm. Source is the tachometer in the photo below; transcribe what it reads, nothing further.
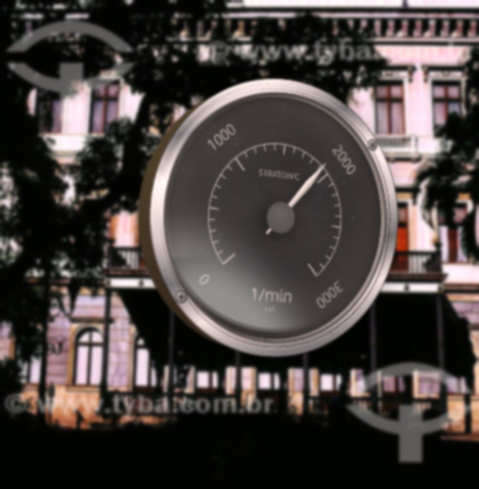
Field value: 1900 rpm
